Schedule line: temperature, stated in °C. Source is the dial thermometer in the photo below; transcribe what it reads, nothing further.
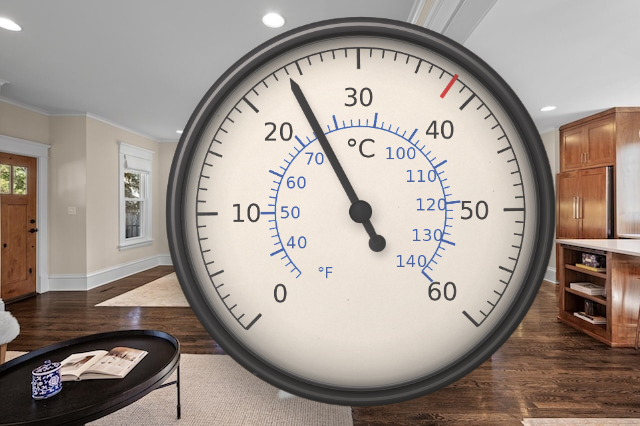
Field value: 24 °C
